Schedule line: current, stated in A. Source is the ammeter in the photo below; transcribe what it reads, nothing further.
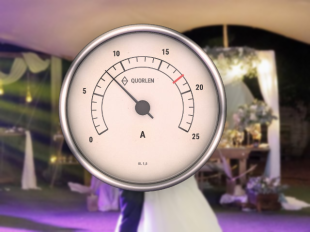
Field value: 8 A
